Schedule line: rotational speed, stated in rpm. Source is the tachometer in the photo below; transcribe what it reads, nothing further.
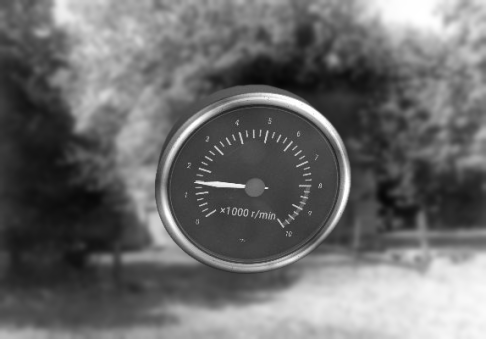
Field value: 1500 rpm
